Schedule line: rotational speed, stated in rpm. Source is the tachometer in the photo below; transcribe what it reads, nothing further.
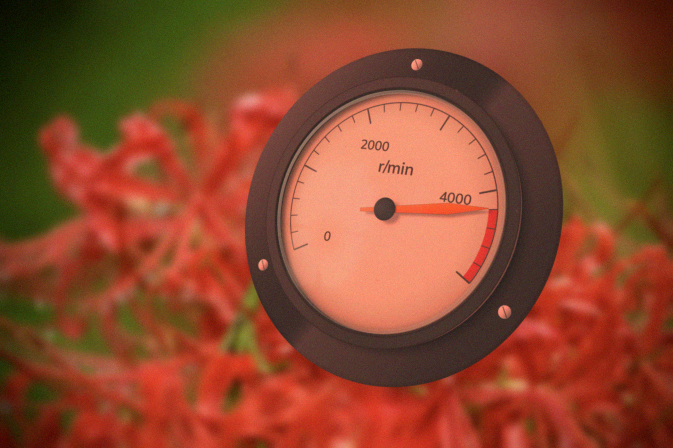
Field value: 4200 rpm
